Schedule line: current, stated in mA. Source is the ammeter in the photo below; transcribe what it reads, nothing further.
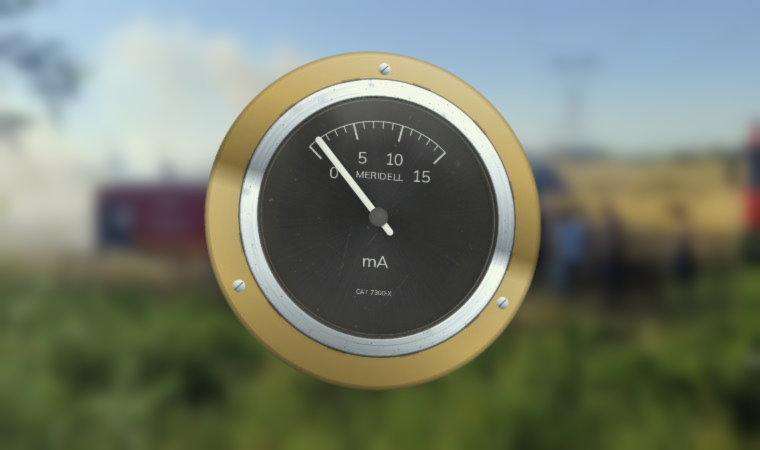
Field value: 1 mA
